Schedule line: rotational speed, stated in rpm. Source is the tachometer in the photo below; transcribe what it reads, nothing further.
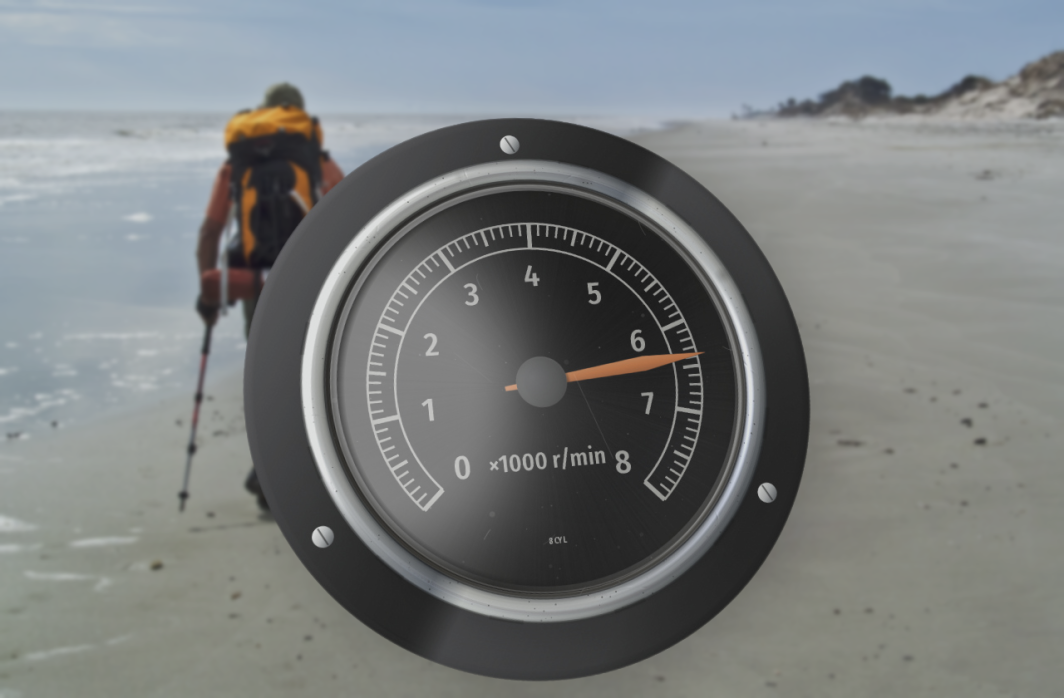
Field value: 6400 rpm
